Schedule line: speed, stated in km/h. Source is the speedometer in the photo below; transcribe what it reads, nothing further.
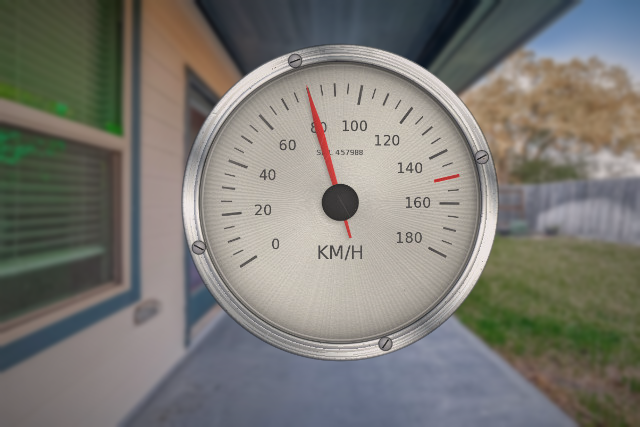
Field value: 80 km/h
